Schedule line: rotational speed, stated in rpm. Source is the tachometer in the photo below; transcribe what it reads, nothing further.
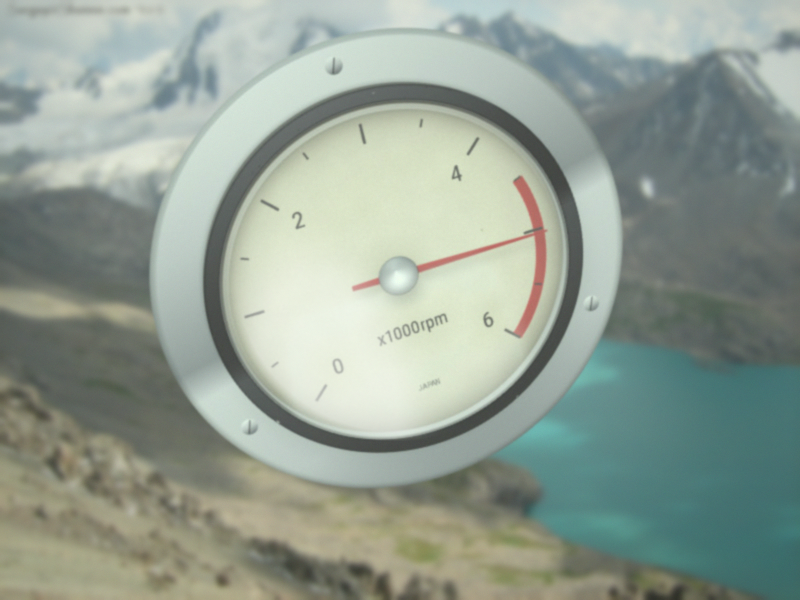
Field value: 5000 rpm
